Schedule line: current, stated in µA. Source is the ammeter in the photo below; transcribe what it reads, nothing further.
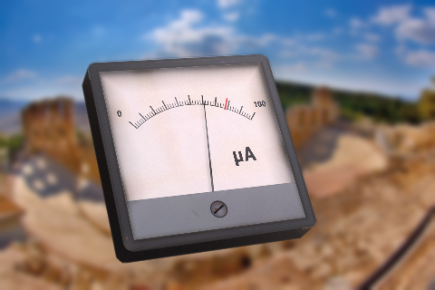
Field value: 60 µA
